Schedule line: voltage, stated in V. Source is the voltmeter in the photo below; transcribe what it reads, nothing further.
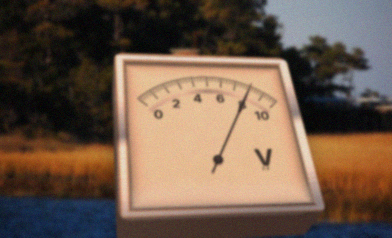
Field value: 8 V
